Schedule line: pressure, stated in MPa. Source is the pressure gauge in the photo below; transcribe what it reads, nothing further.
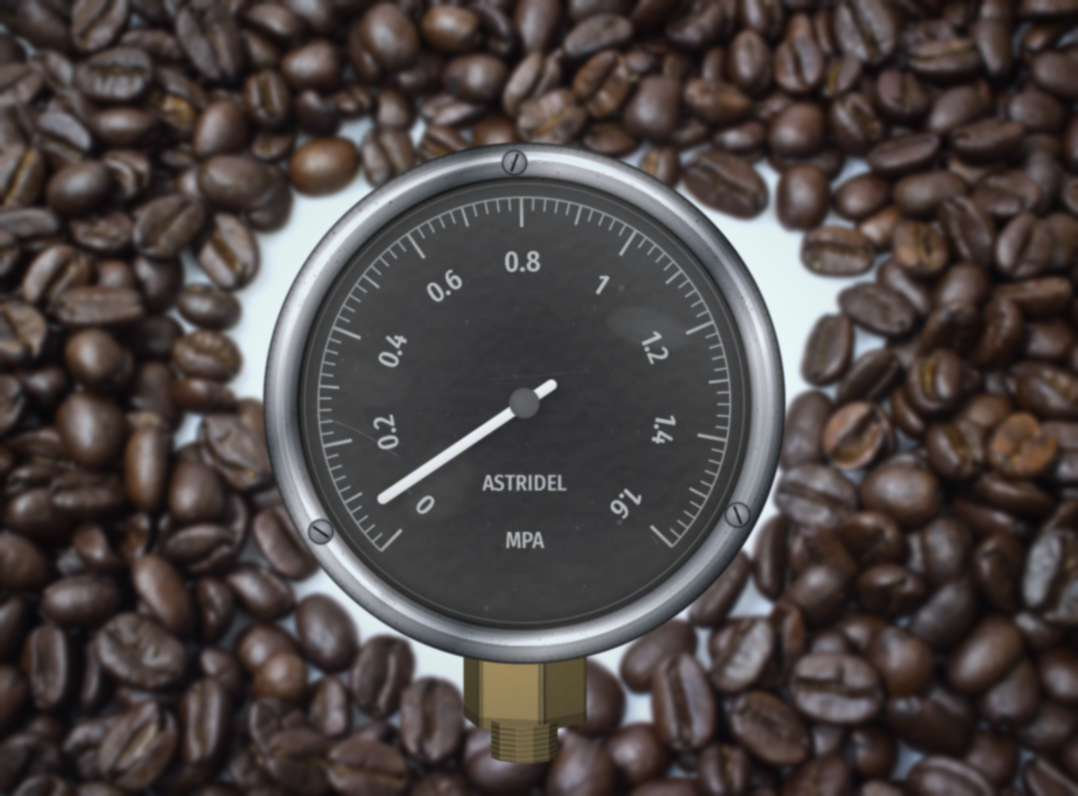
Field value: 0.07 MPa
